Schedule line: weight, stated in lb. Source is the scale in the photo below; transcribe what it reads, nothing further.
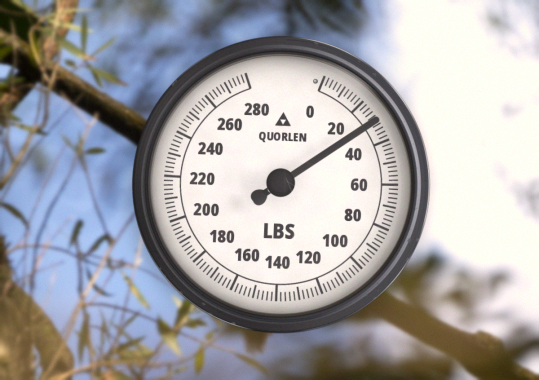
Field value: 30 lb
